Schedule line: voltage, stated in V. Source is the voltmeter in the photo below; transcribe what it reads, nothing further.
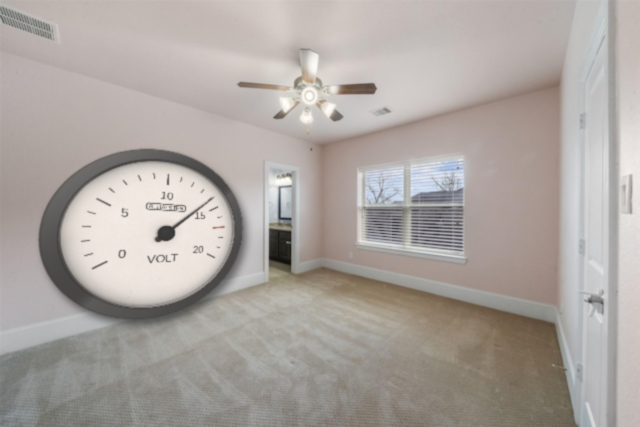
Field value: 14 V
